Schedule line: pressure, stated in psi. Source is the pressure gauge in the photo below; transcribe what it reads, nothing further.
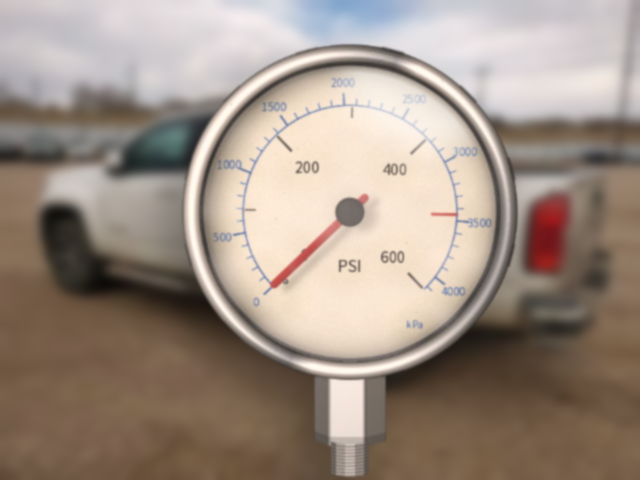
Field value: 0 psi
